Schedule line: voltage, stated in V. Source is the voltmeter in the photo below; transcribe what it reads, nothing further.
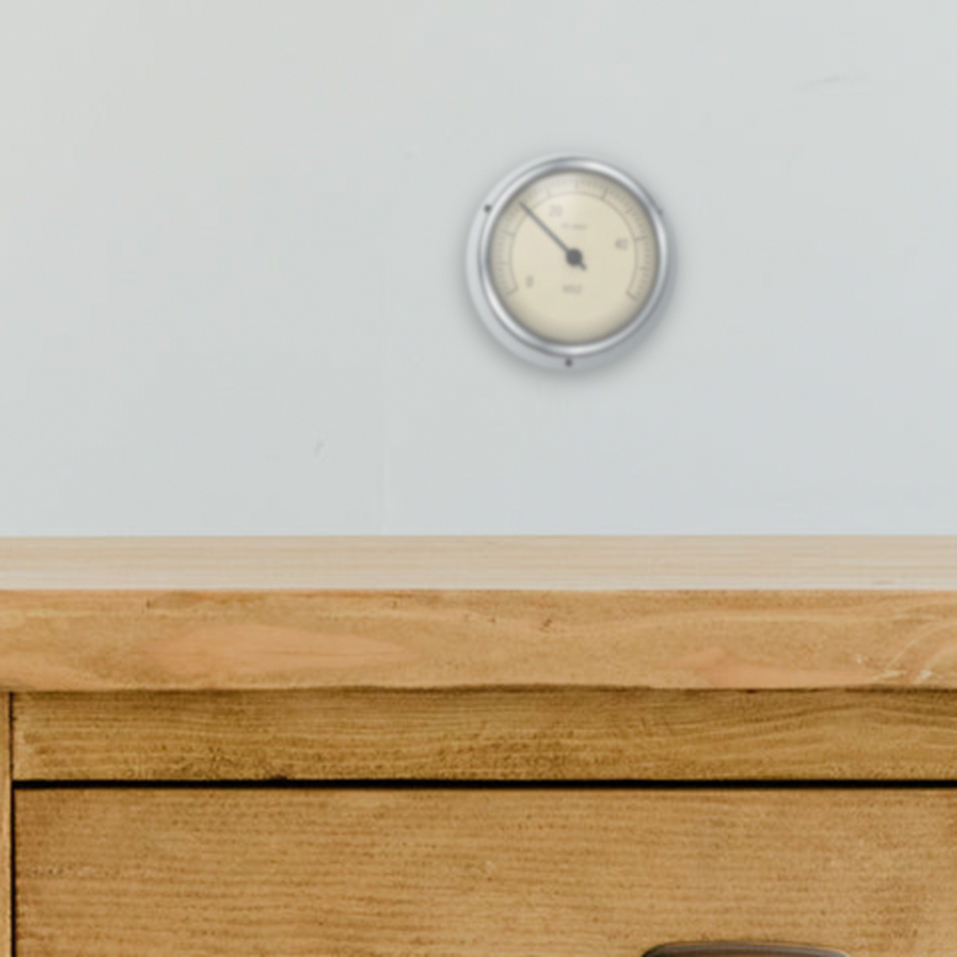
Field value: 15 V
